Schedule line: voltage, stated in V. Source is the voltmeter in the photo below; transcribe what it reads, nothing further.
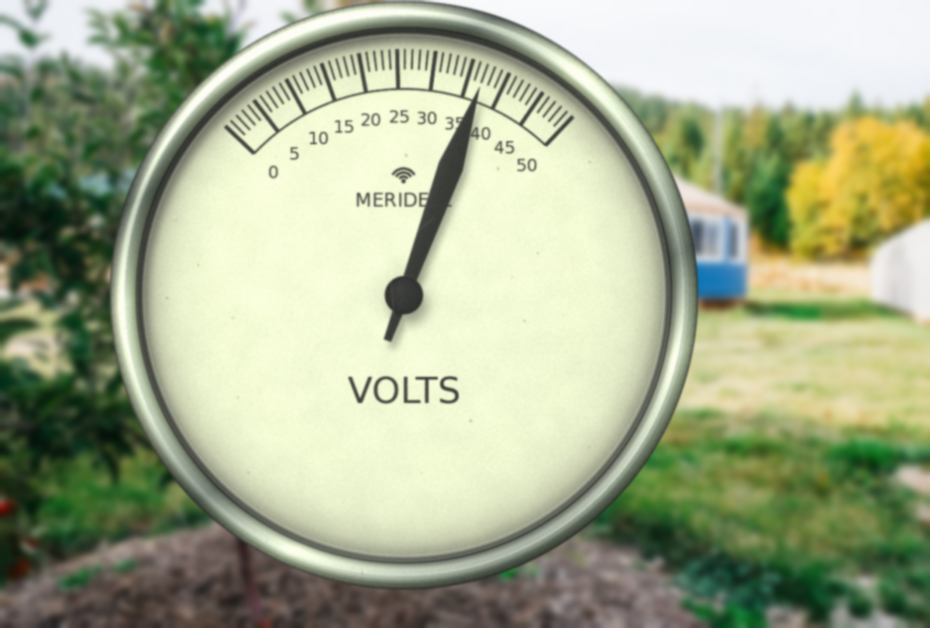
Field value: 37 V
